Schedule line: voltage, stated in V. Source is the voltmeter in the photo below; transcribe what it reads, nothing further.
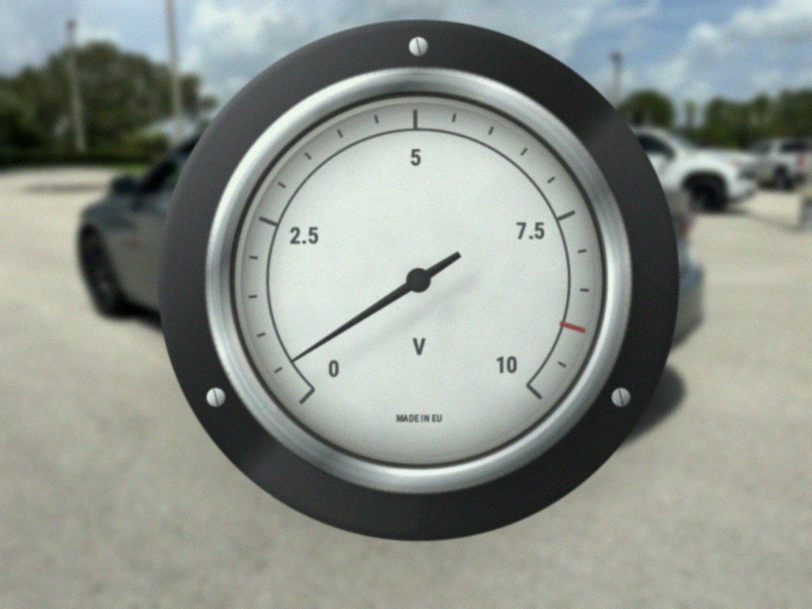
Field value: 0.5 V
